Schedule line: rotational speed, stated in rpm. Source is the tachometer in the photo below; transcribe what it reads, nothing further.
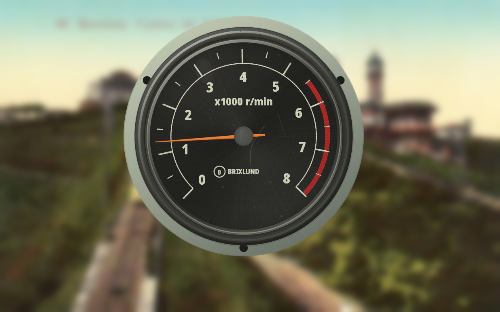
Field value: 1250 rpm
